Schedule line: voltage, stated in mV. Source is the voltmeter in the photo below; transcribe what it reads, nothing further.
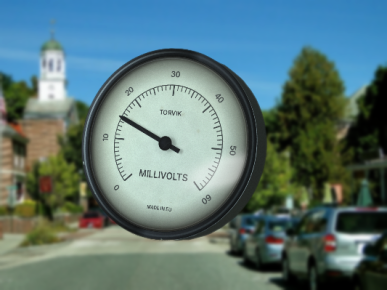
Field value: 15 mV
